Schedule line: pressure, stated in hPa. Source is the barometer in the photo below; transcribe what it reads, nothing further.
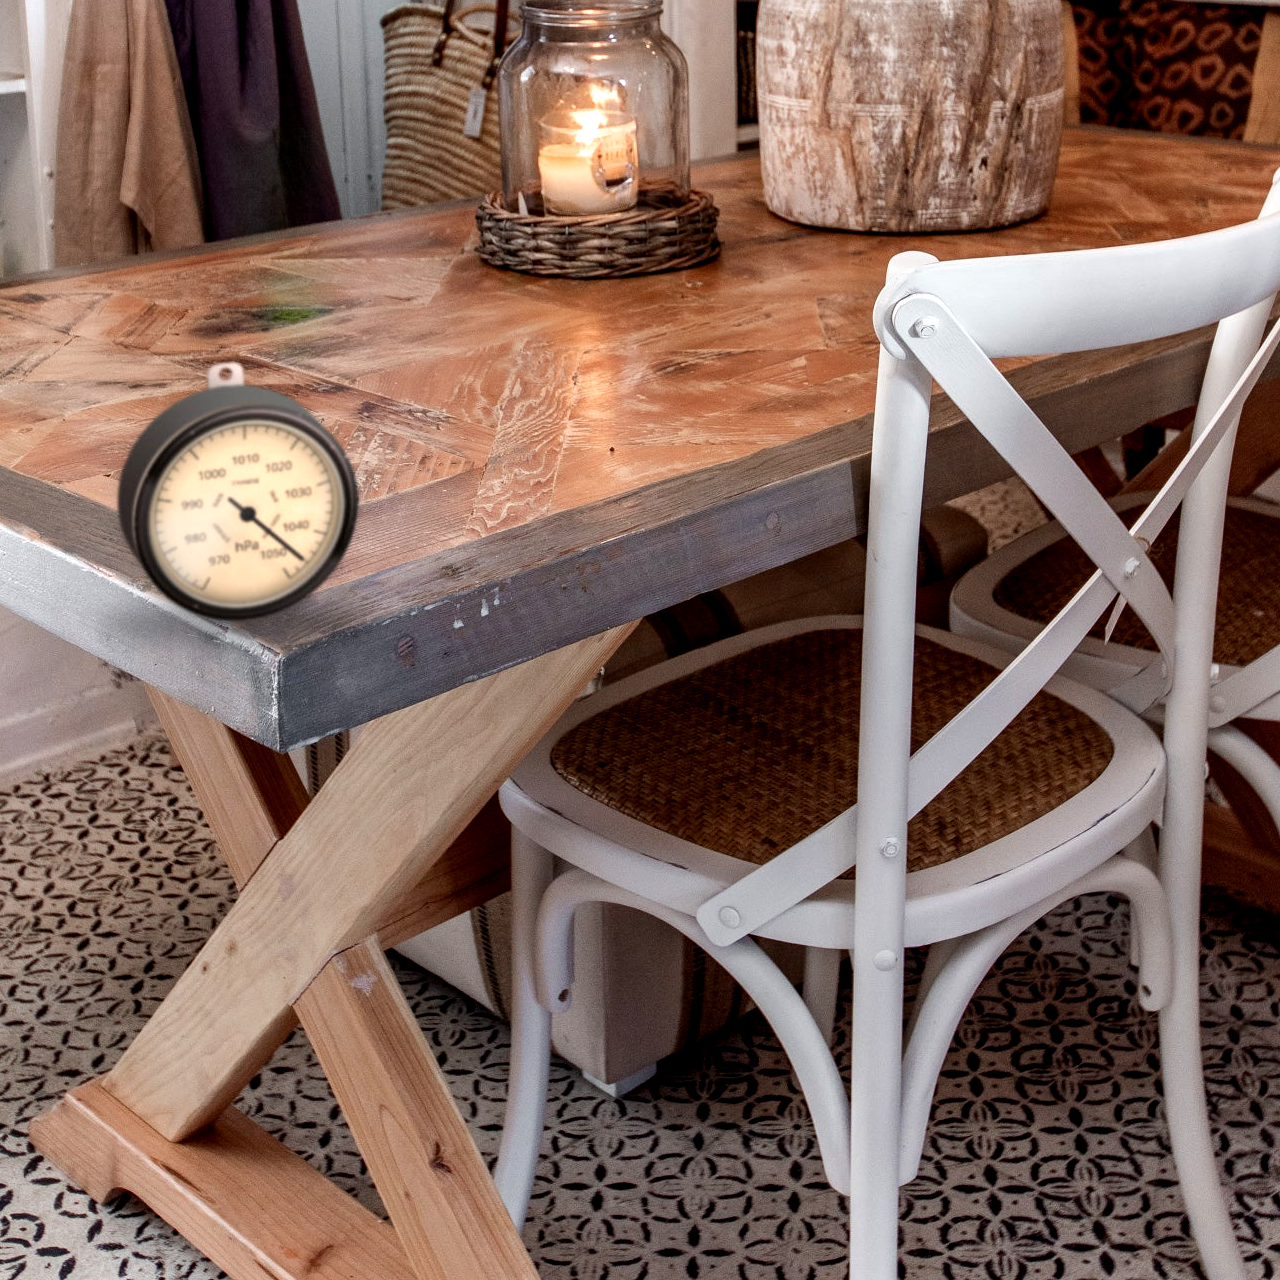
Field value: 1046 hPa
